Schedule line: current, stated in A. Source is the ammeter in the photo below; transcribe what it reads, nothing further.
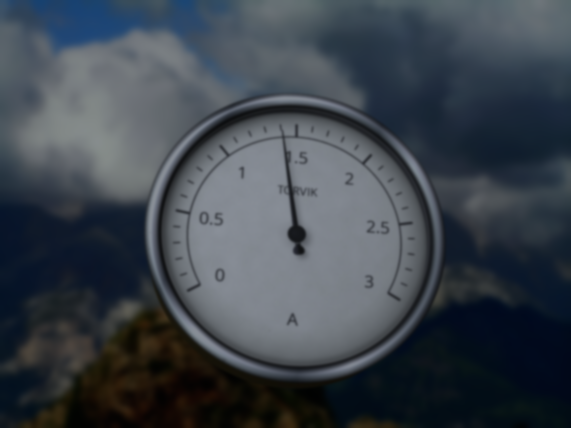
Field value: 1.4 A
